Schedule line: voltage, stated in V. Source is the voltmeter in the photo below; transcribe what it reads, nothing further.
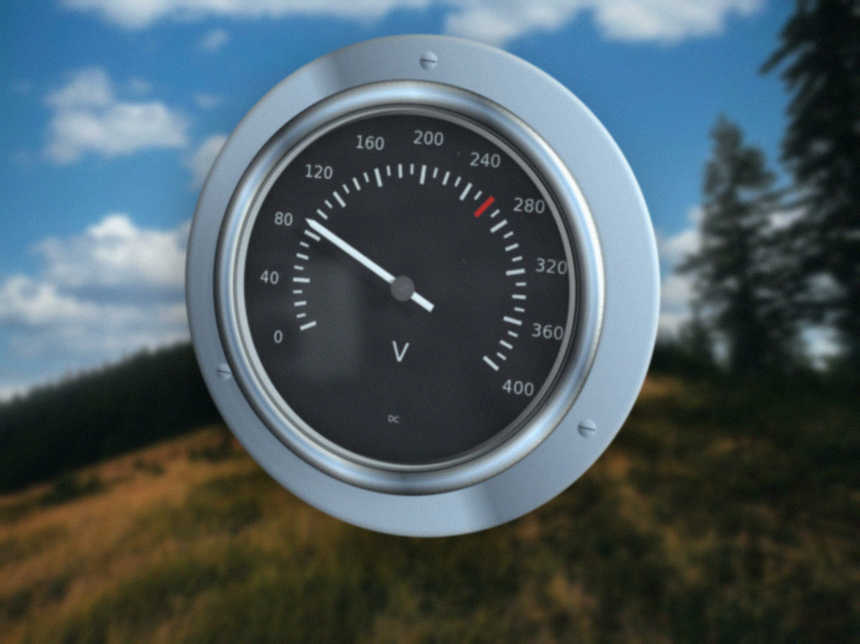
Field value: 90 V
